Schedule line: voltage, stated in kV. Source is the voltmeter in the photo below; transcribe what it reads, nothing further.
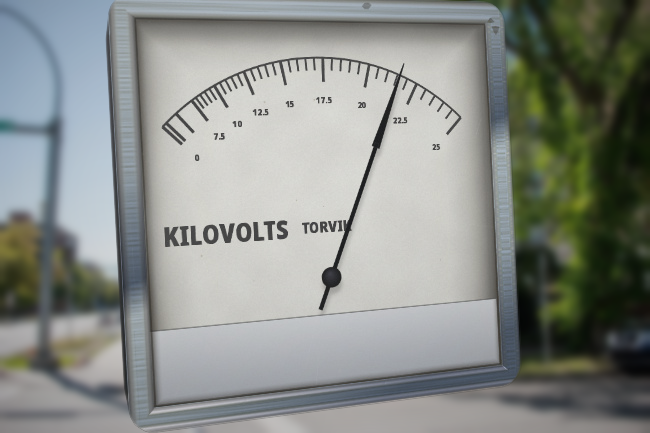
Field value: 21.5 kV
